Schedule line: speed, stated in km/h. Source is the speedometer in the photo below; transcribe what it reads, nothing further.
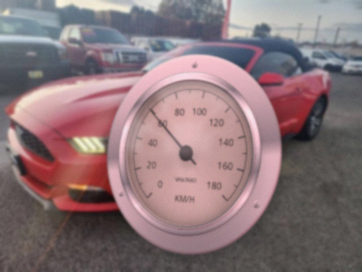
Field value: 60 km/h
